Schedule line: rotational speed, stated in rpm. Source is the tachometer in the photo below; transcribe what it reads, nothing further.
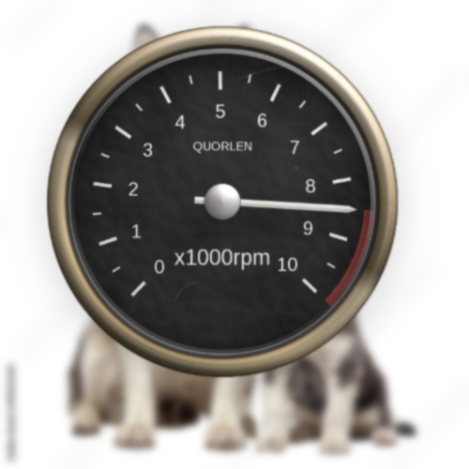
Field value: 8500 rpm
